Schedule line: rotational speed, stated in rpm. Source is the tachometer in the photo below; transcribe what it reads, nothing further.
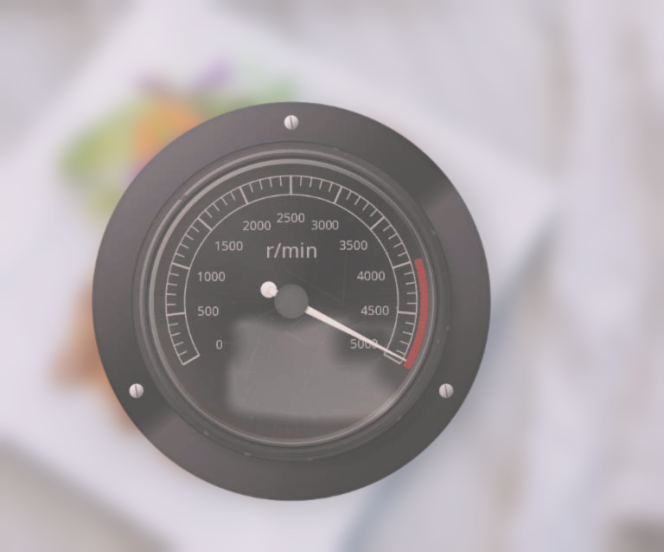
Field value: 4950 rpm
